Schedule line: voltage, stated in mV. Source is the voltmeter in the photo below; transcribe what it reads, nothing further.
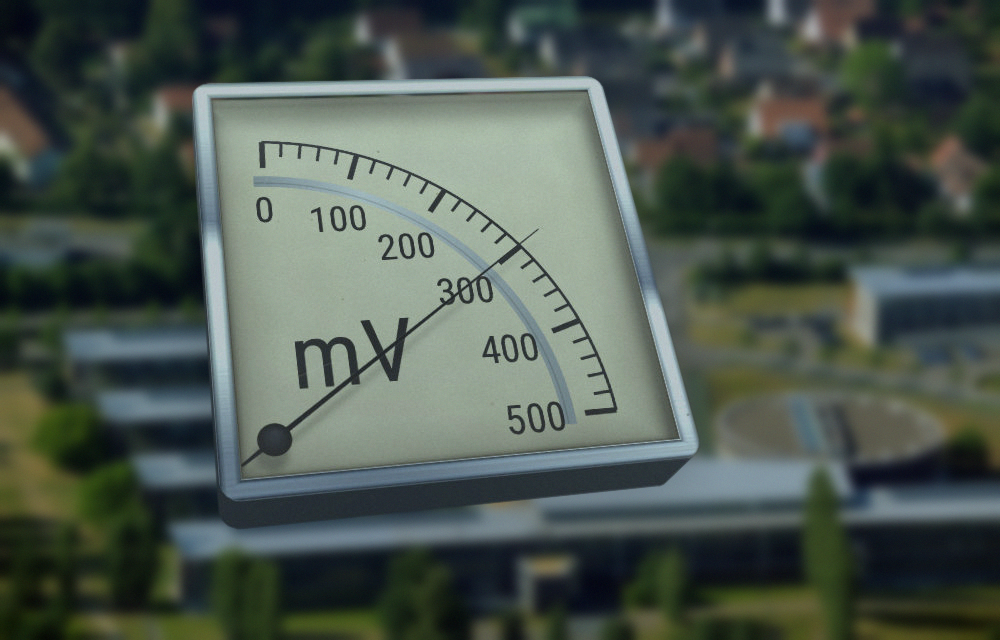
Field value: 300 mV
